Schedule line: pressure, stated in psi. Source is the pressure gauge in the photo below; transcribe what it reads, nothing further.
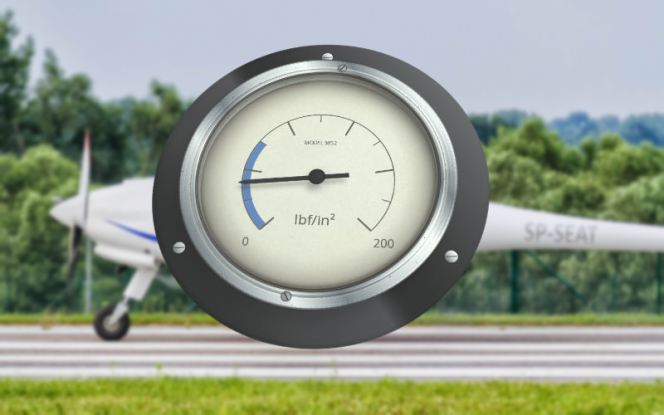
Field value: 30 psi
